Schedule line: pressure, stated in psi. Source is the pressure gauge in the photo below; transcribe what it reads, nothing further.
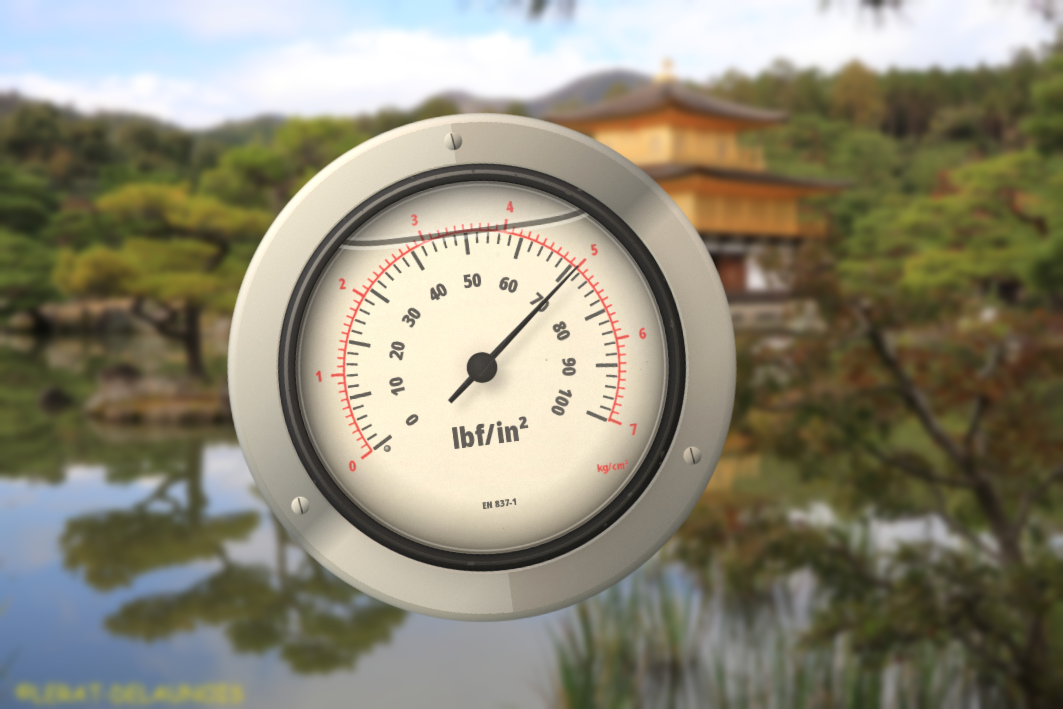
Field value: 71 psi
